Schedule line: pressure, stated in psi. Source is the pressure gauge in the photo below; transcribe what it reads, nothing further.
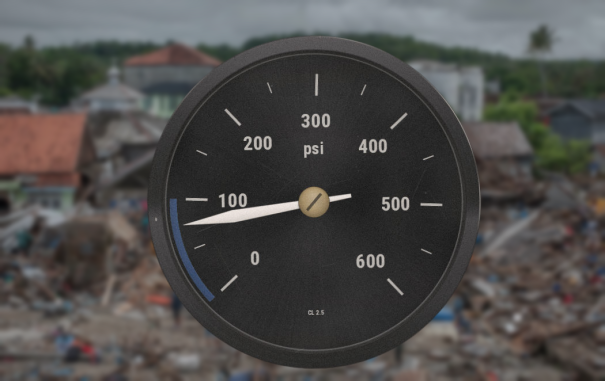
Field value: 75 psi
